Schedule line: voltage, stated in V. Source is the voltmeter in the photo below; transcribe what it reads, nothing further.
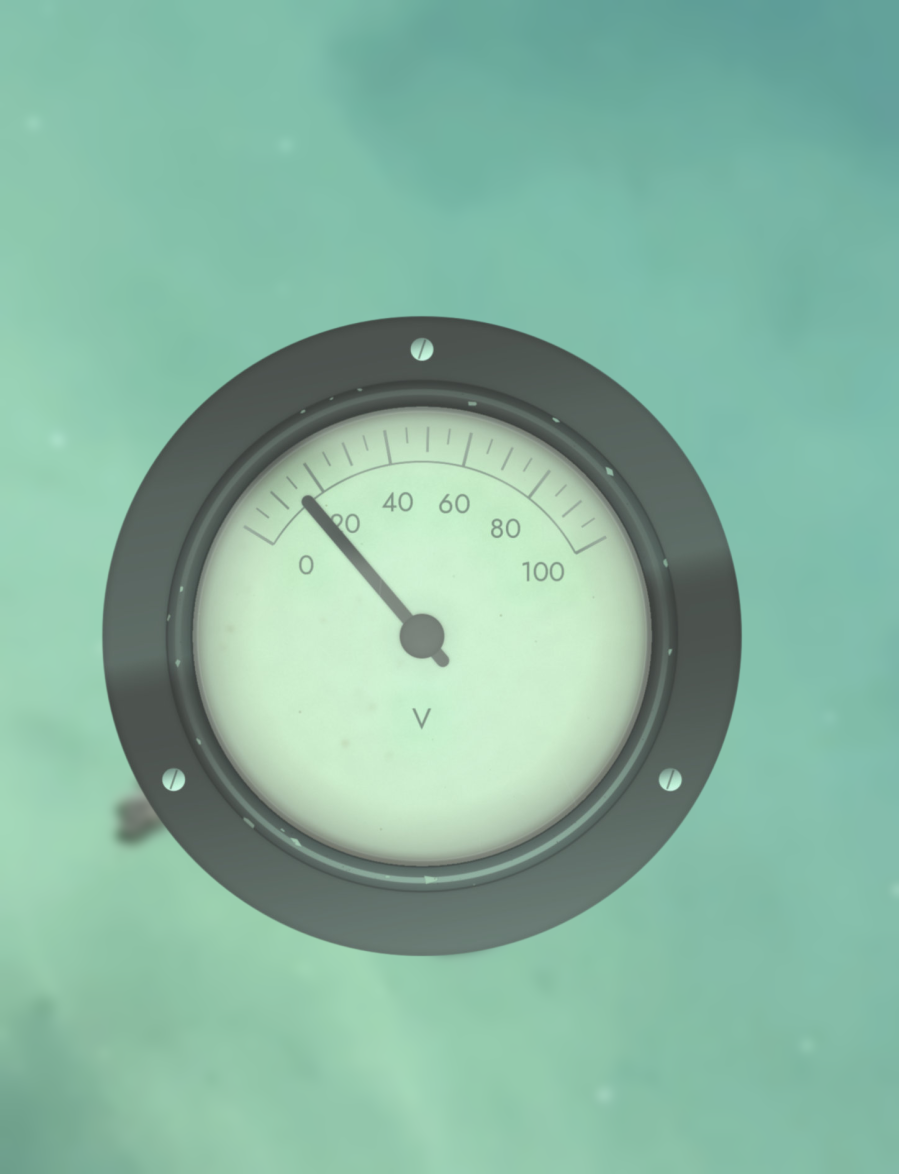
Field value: 15 V
